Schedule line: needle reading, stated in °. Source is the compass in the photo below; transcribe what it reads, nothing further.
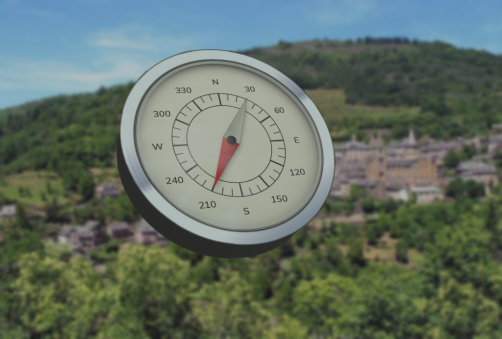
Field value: 210 °
